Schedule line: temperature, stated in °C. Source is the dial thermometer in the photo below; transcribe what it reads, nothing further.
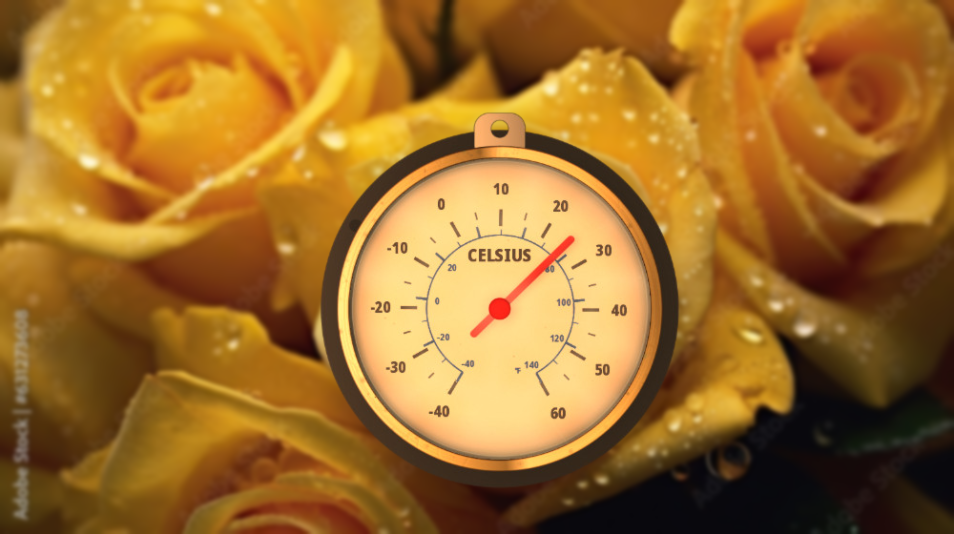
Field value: 25 °C
